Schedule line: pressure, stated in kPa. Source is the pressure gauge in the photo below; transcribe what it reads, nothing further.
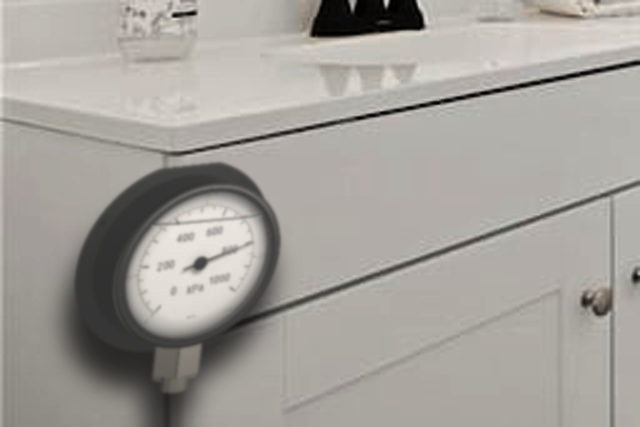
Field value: 800 kPa
